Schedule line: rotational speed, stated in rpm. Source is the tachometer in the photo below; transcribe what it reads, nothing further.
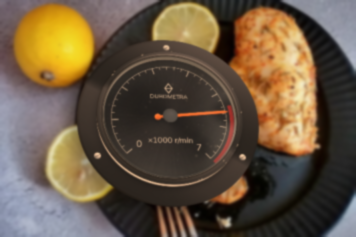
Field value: 5600 rpm
